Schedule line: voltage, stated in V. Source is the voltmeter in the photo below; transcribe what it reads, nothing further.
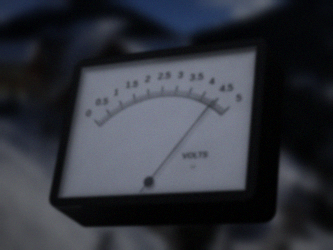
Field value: 4.5 V
